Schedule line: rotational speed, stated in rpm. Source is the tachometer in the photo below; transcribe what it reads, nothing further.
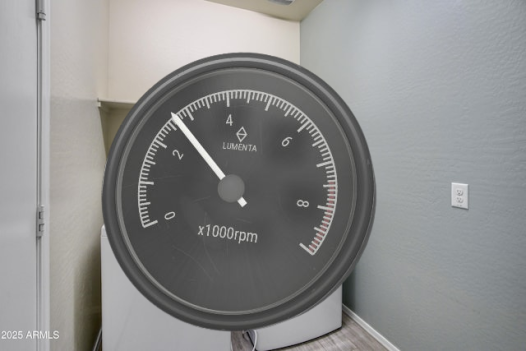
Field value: 2700 rpm
